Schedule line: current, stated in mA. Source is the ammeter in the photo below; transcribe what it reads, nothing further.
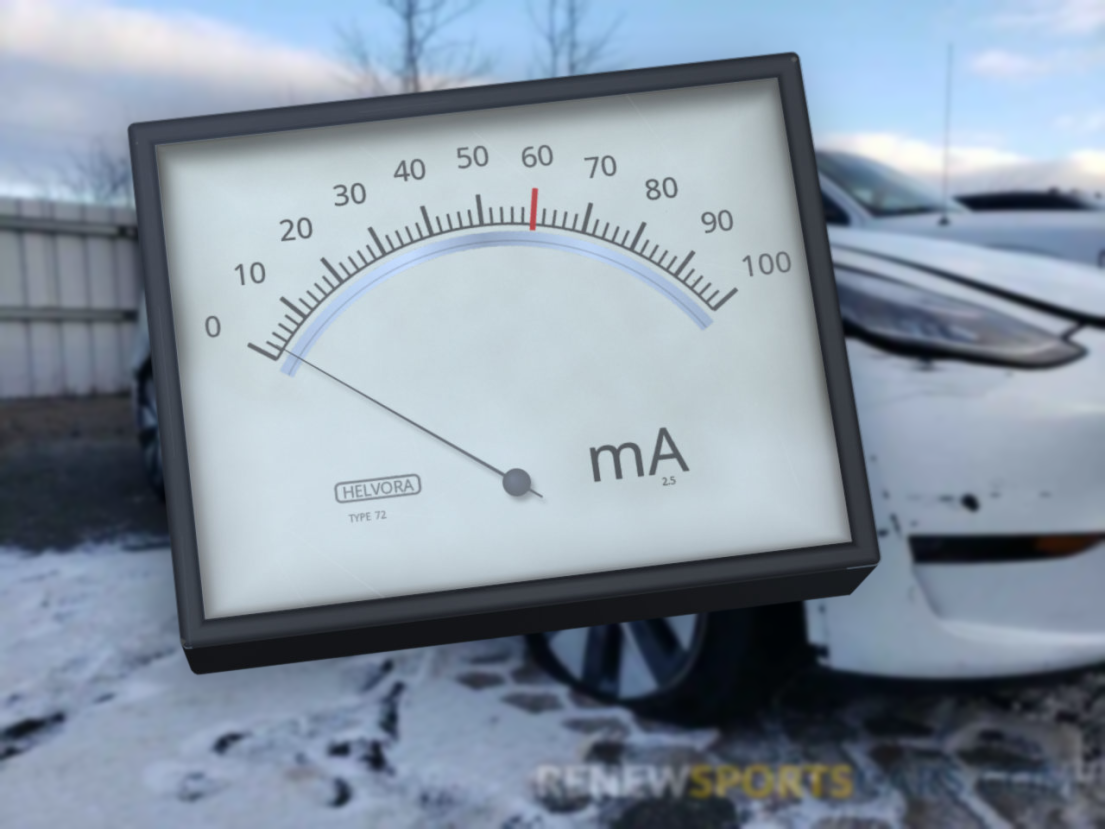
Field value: 2 mA
